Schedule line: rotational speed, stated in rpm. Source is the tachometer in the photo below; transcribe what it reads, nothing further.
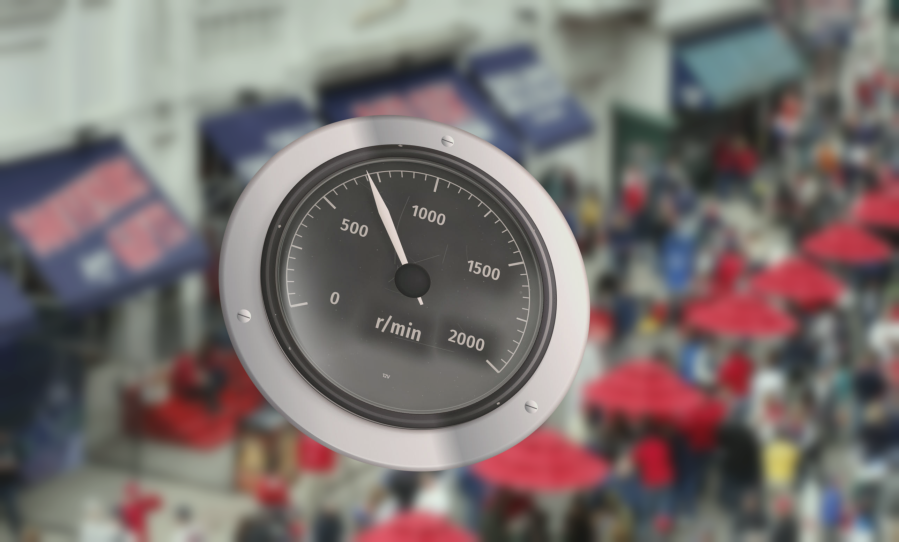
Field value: 700 rpm
